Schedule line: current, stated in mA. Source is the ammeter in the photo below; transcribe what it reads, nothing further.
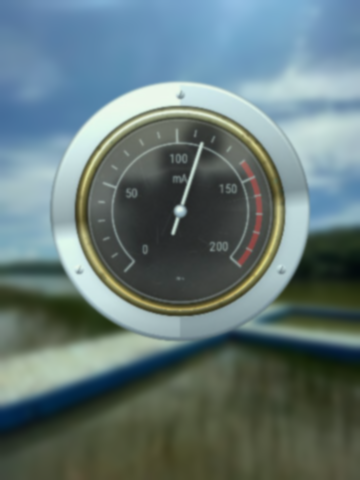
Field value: 115 mA
